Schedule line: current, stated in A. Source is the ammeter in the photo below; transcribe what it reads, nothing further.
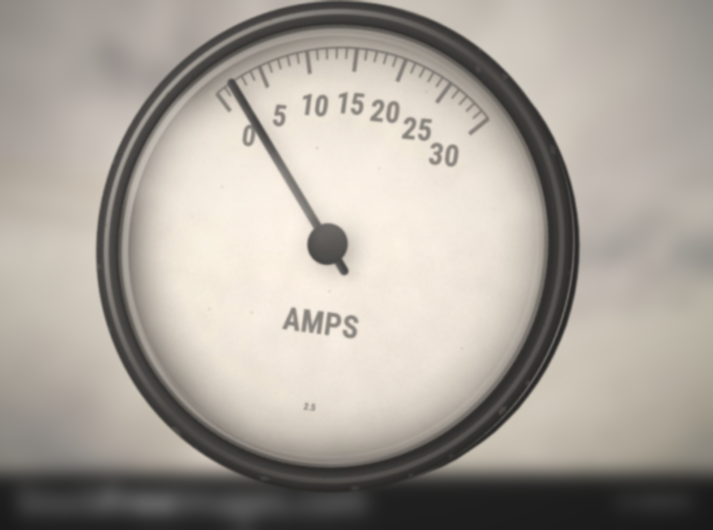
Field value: 2 A
